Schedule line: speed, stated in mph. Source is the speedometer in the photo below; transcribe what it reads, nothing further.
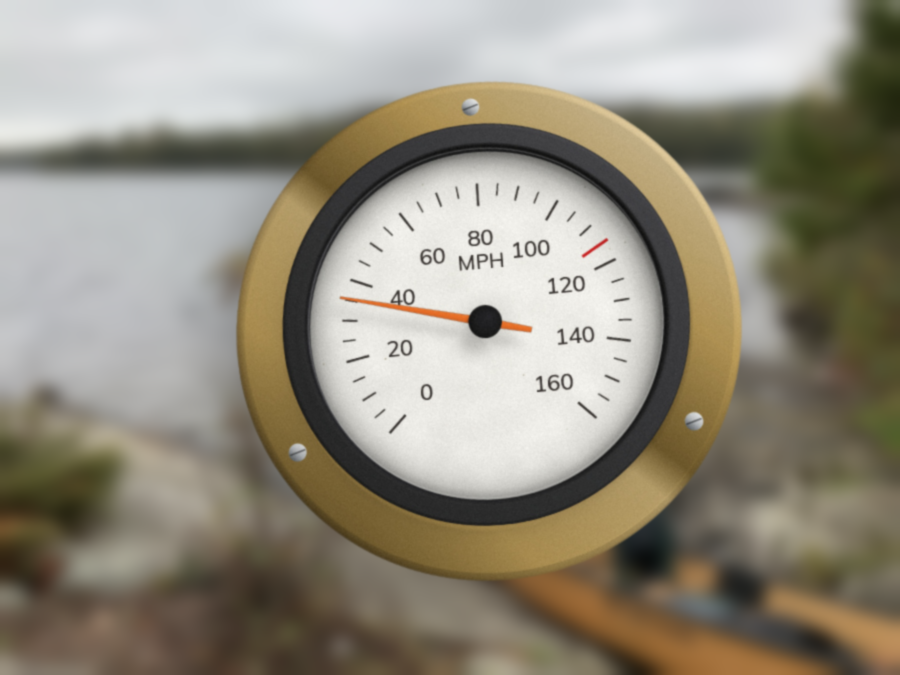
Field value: 35 mph
